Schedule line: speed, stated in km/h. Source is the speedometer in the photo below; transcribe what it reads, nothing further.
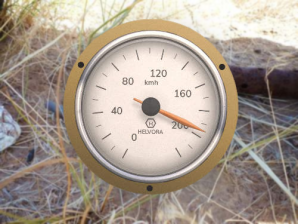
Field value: 195 km/h
